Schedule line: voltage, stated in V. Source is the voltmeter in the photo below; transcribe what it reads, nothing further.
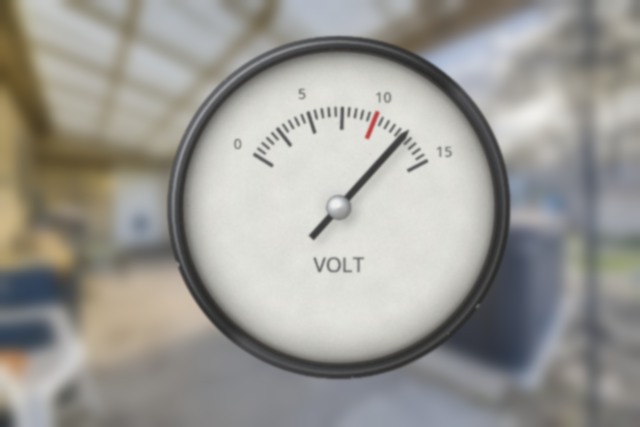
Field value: 12.5 V
